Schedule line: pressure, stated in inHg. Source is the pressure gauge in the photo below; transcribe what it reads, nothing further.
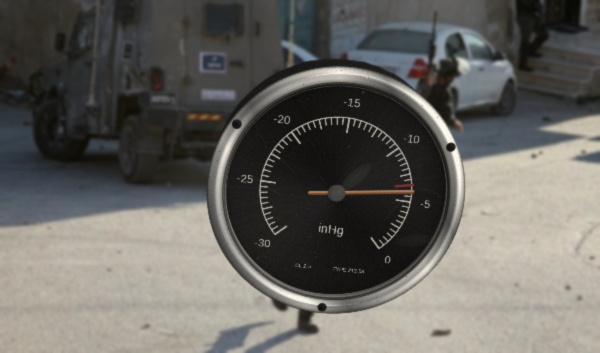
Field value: -6 inHg
